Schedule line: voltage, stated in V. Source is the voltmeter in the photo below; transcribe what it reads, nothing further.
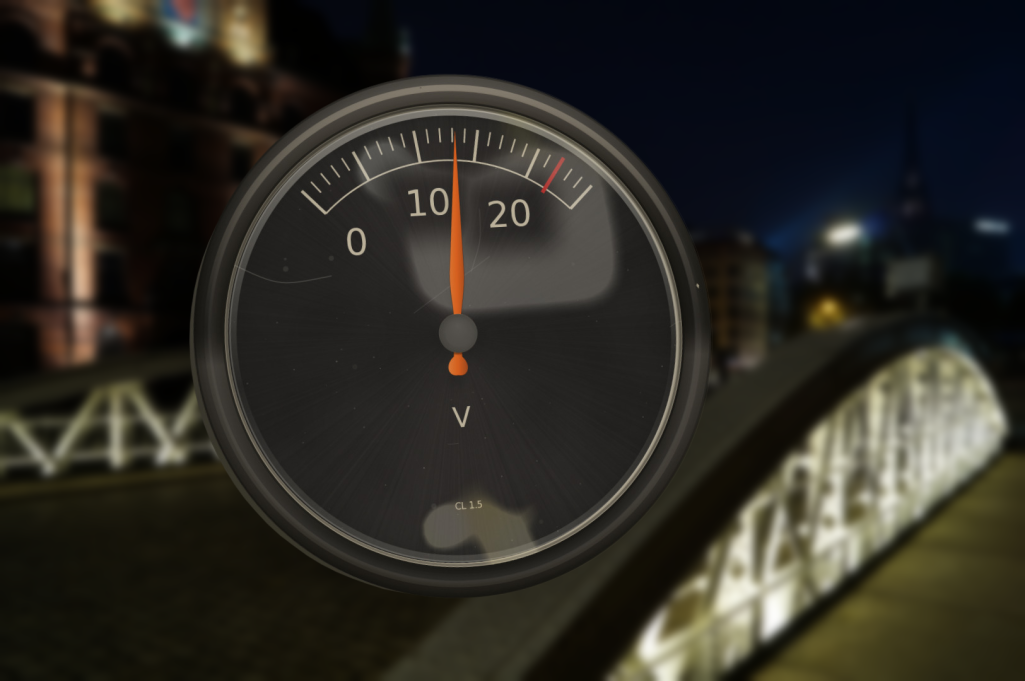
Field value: 13 V
